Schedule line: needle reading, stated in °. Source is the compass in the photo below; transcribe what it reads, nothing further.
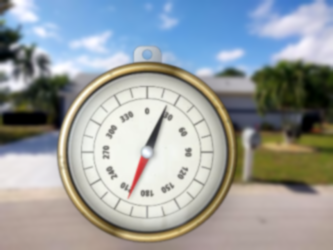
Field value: 202.5 °
